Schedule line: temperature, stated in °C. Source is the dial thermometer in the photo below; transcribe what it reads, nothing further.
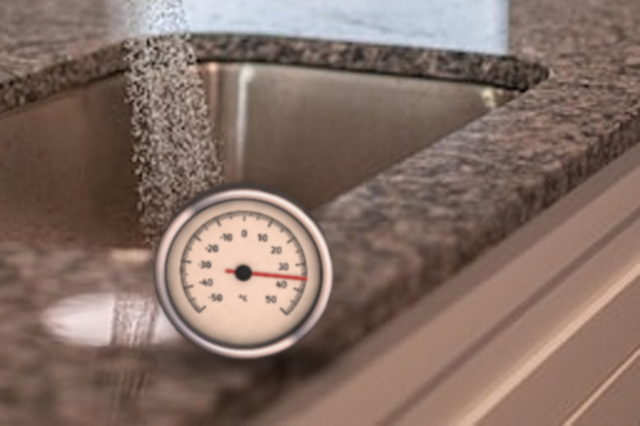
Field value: 35 °C
